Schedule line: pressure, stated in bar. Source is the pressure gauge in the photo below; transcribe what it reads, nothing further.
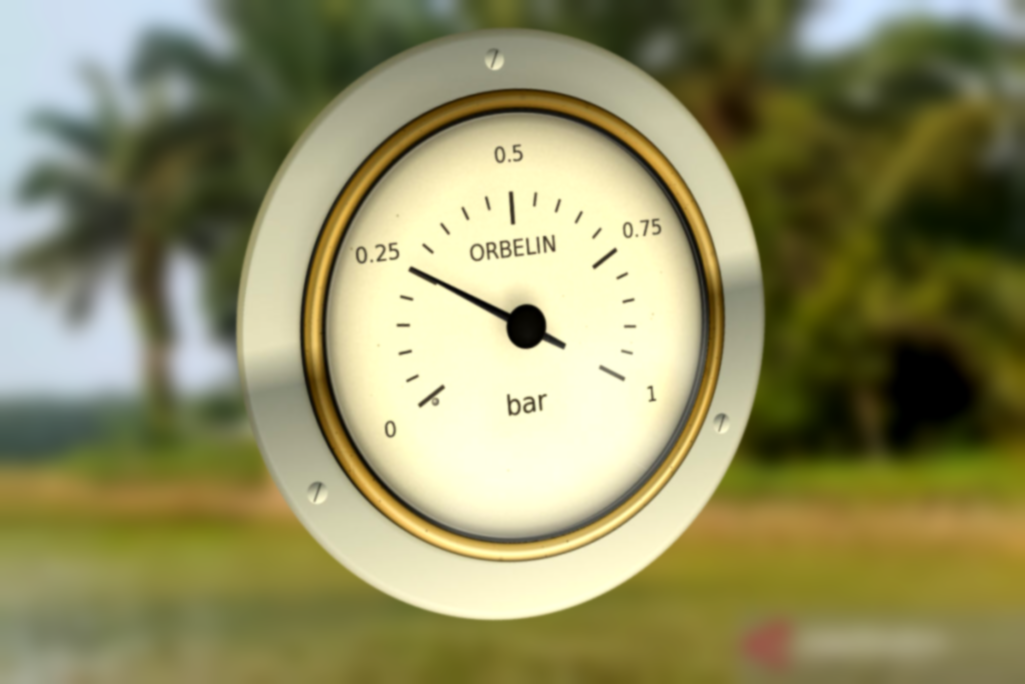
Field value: 0.25 bar
